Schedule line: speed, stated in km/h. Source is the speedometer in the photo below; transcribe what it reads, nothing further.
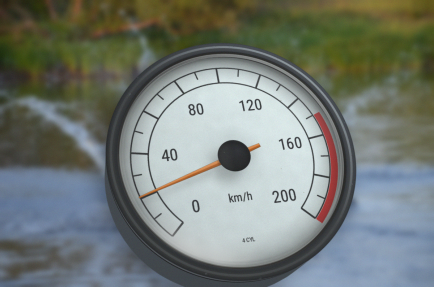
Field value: 20 km/h
